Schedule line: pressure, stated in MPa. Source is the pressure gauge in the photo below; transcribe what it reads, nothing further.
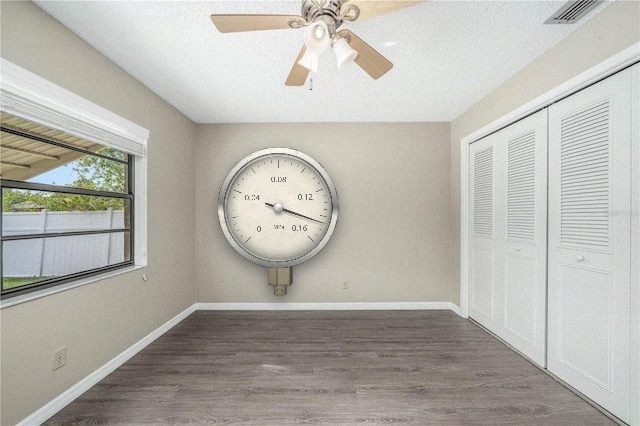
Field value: 0.145 MPa
